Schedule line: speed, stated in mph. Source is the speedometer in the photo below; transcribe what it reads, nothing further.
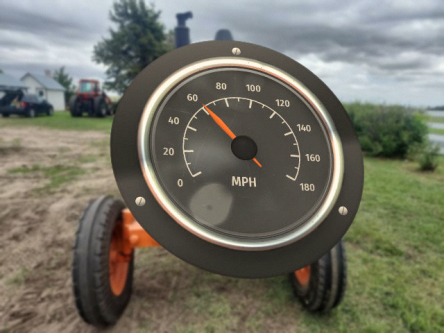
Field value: 60 mph
